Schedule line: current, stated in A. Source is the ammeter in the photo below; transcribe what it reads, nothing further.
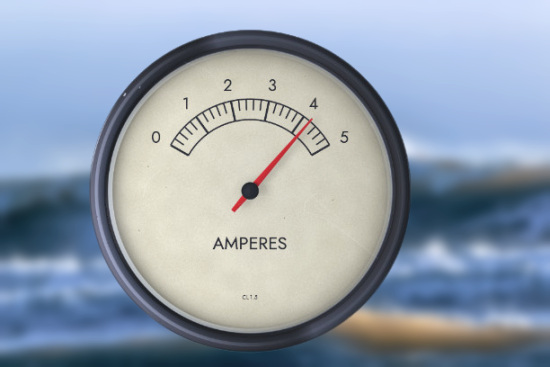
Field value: 4.2 A
